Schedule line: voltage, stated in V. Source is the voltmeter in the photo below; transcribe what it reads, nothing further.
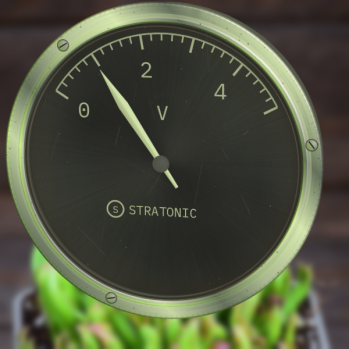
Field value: 1 V
